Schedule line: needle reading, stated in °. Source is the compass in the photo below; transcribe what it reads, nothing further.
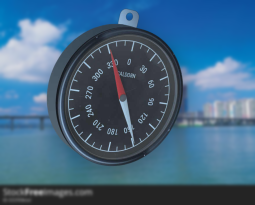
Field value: 330 °
